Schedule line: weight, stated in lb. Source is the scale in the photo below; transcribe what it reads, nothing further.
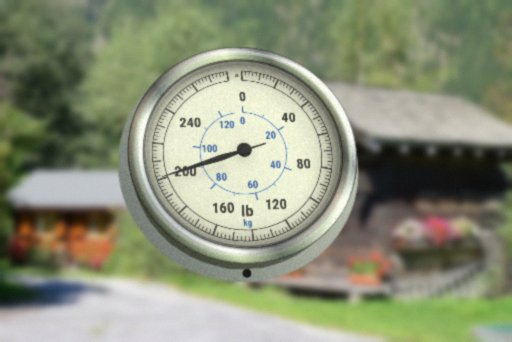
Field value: 200 lb
